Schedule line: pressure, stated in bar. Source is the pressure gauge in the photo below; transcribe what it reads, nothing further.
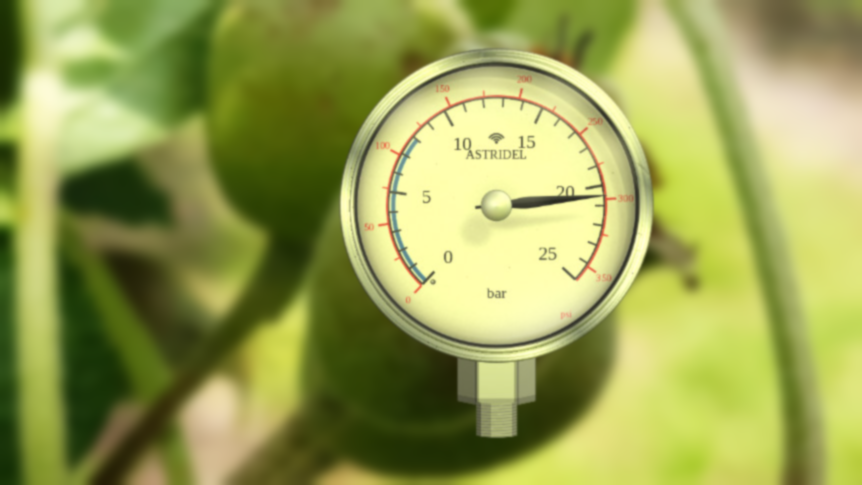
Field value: 20.5 bar
